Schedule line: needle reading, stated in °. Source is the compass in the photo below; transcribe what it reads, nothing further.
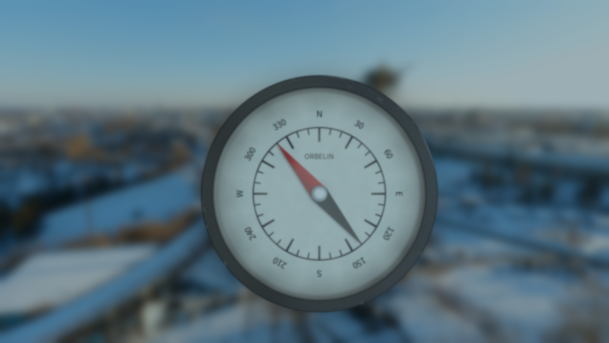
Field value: 320 °
